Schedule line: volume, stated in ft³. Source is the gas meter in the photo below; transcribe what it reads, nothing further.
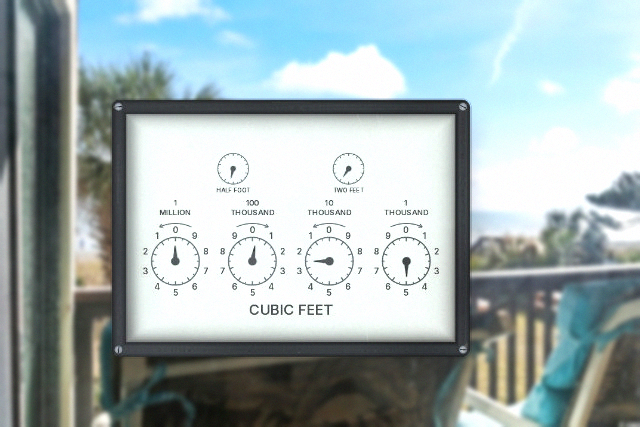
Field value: 2500 ft³
